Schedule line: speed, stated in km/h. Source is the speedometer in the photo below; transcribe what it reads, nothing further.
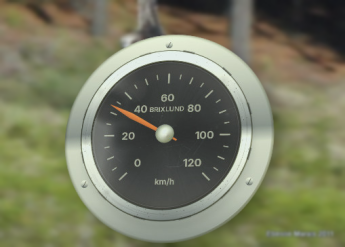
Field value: 32.5 km/h
